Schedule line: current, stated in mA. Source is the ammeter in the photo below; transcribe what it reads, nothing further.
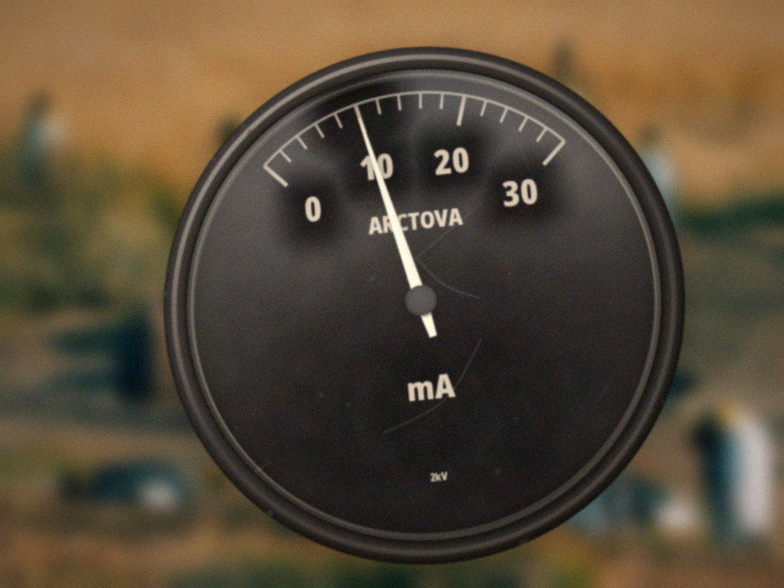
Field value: 10 mA
